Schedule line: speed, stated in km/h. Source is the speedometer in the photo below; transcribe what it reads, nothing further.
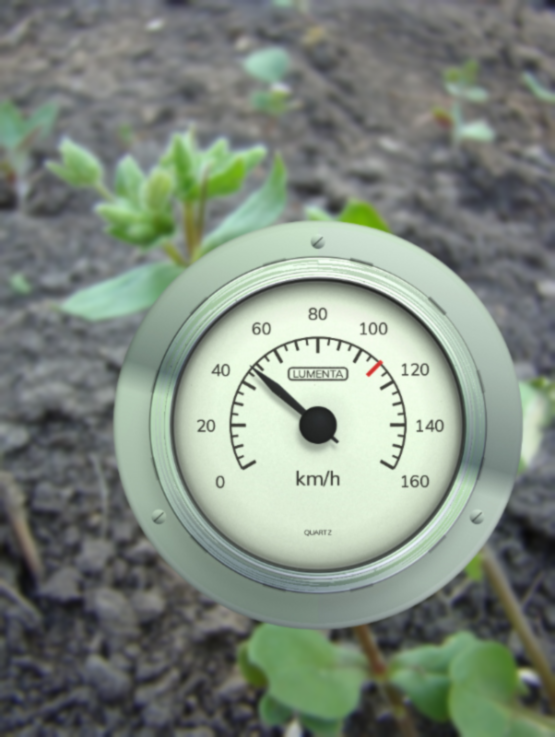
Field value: 47.5 km/h
